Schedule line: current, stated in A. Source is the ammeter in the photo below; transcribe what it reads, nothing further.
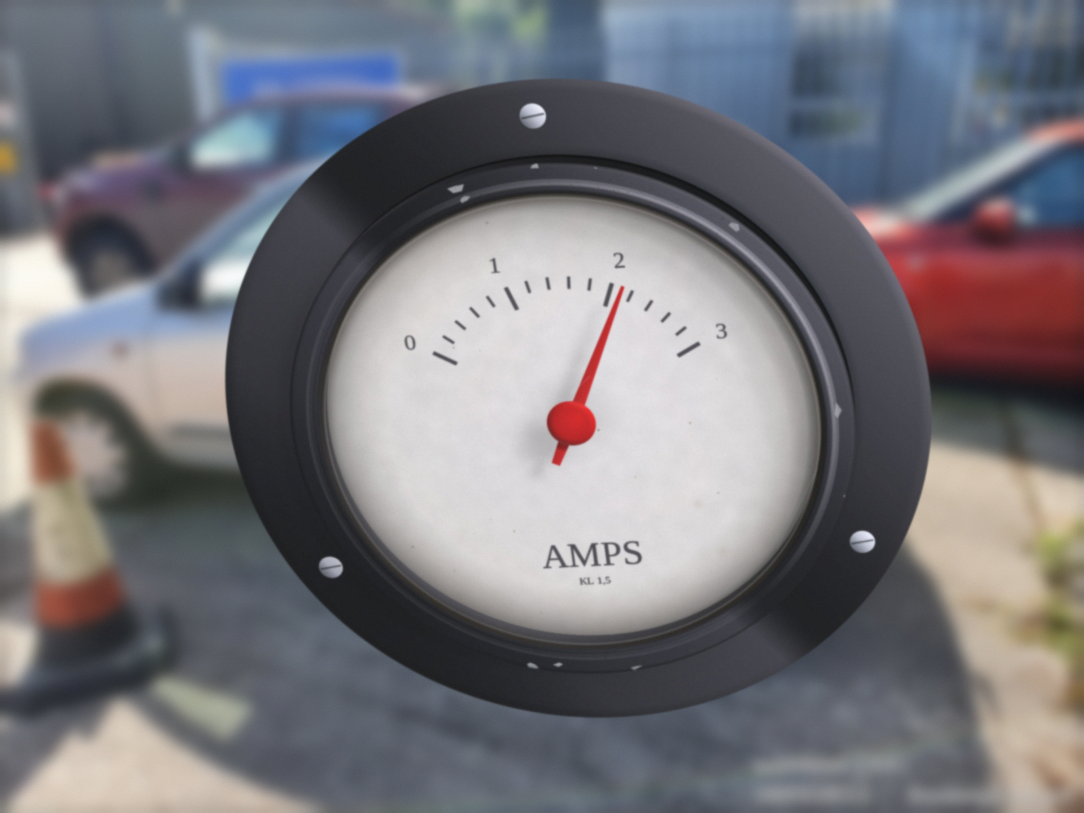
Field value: 2.1 A
